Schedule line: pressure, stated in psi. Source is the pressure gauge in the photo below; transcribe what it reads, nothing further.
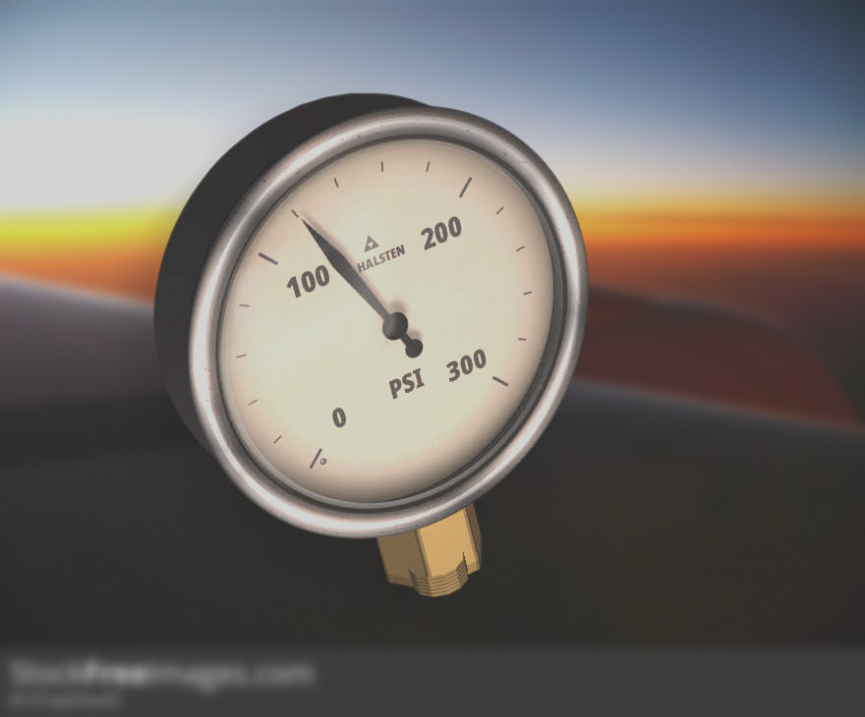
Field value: 120 psi
